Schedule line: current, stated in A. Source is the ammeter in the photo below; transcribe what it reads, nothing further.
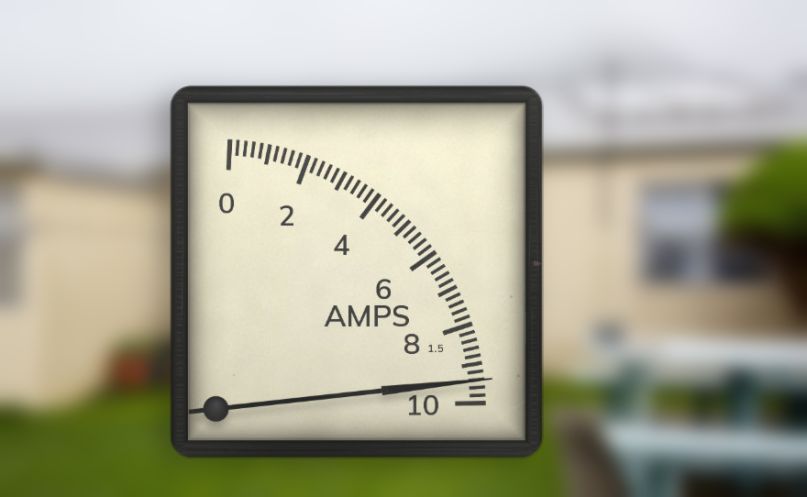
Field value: 9.4 A
